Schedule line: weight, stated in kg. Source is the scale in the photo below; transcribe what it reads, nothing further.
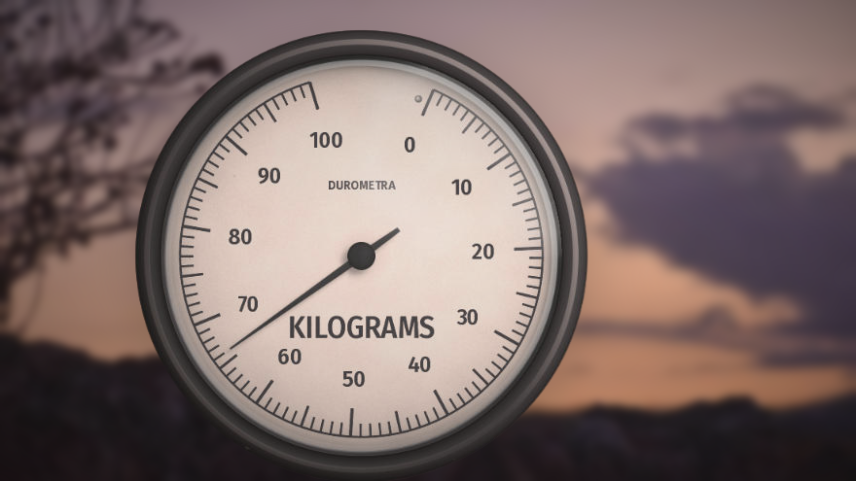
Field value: 66 kg
